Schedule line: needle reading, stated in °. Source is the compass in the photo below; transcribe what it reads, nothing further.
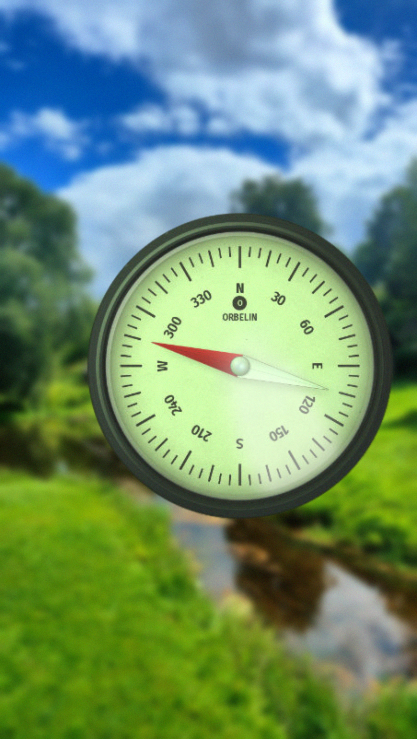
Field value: 285 °
